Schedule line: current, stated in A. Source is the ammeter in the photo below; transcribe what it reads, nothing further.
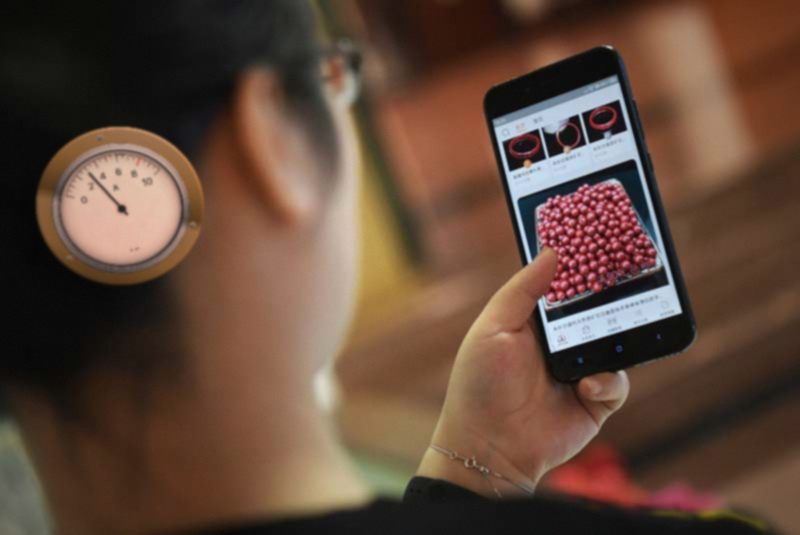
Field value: 3 A
